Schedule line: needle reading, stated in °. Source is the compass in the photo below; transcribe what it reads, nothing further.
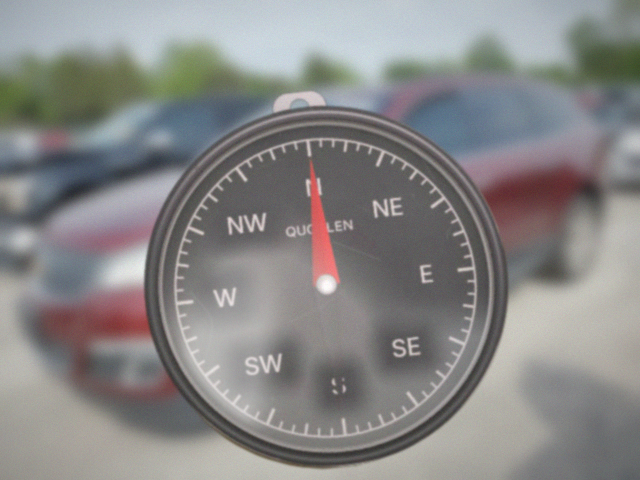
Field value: 0 °
